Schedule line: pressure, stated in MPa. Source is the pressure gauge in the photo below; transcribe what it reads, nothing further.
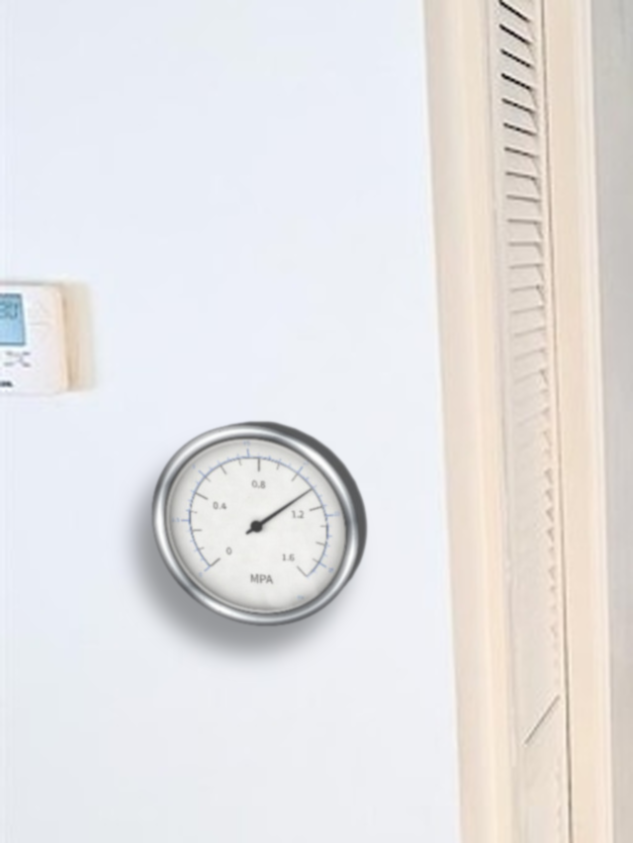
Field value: 1.1 MPa
